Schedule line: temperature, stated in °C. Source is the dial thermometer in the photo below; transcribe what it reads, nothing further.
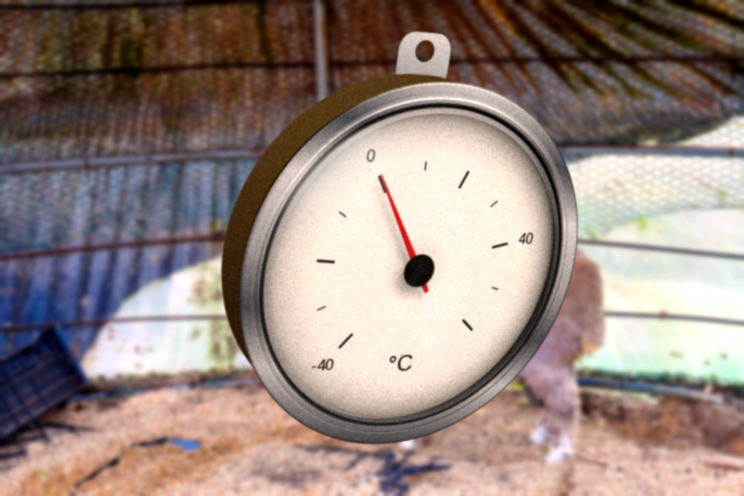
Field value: 0 °C
